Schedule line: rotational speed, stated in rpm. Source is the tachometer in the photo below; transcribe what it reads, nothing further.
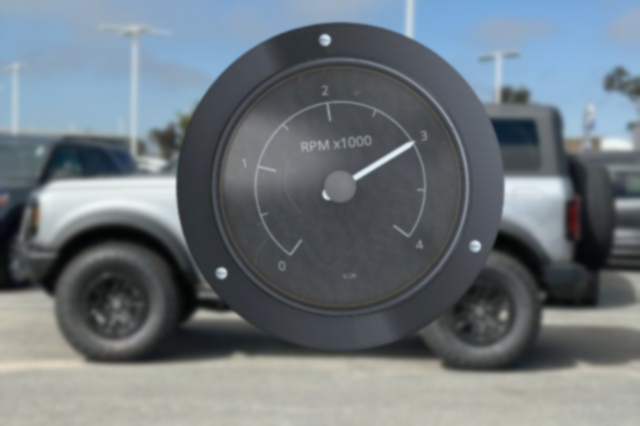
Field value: 3000 rpm
